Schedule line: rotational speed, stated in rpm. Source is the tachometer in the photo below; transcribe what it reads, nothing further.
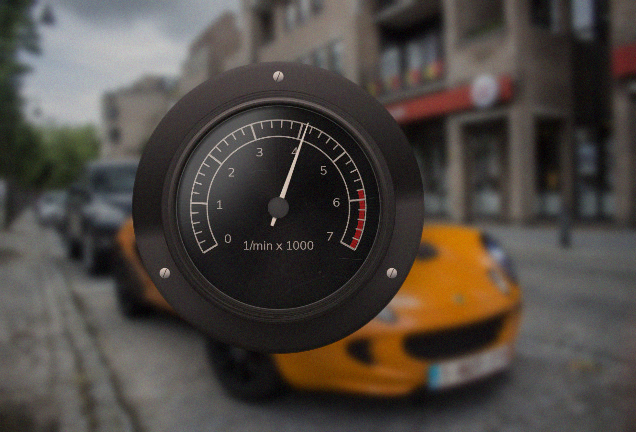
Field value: 4100 rpm
